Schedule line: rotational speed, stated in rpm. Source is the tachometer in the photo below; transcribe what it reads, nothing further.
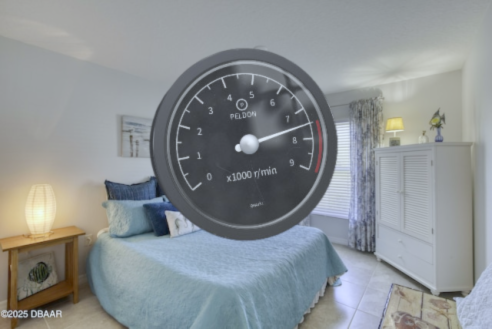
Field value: 7500 rpm
